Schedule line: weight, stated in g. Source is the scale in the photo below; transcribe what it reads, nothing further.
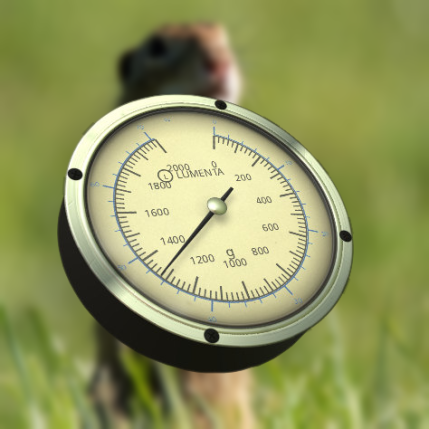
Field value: 1320 g
